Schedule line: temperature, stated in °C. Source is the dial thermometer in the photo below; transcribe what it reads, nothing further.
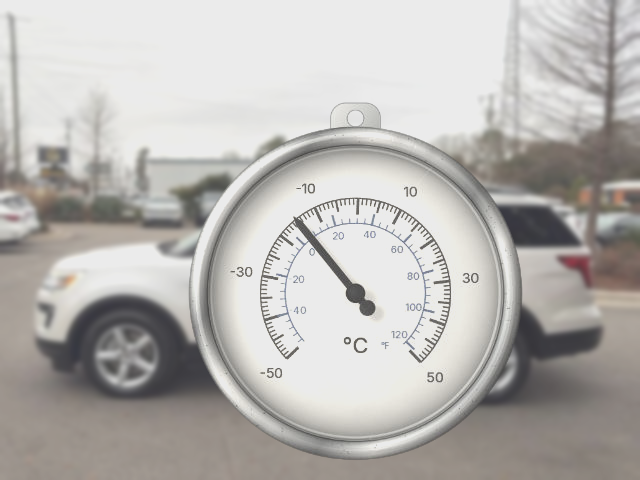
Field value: -15 °C
